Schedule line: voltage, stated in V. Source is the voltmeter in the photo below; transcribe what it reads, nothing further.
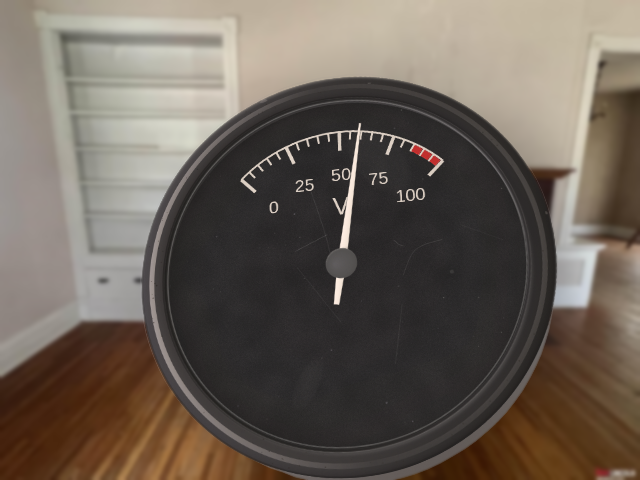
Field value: 60 V
